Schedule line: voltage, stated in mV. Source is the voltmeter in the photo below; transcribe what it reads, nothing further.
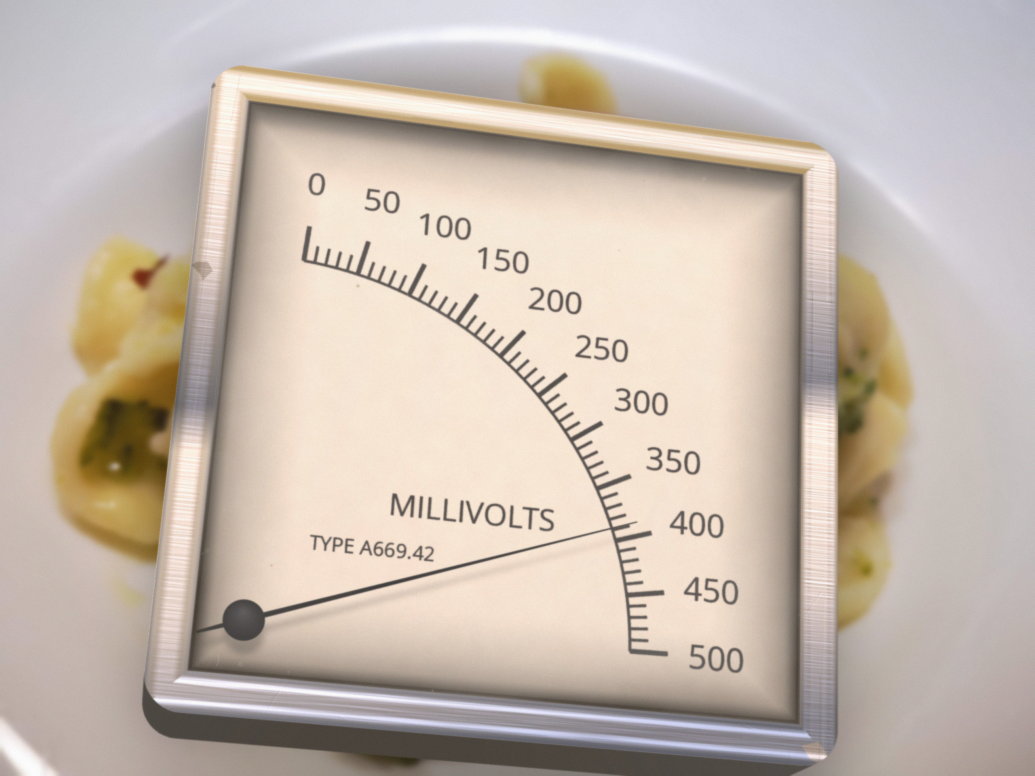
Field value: 390 mV
